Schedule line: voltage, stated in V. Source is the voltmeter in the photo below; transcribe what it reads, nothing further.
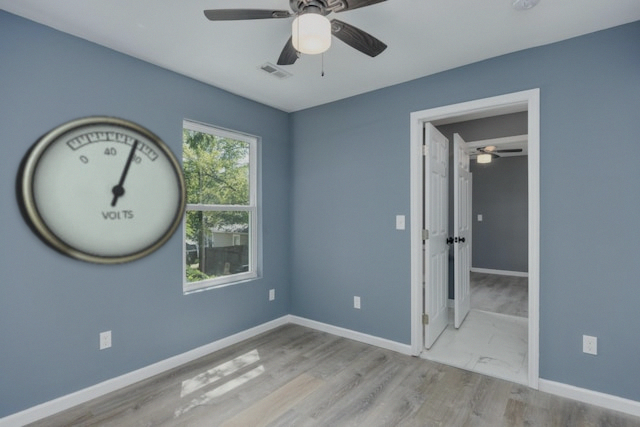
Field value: 70 V
